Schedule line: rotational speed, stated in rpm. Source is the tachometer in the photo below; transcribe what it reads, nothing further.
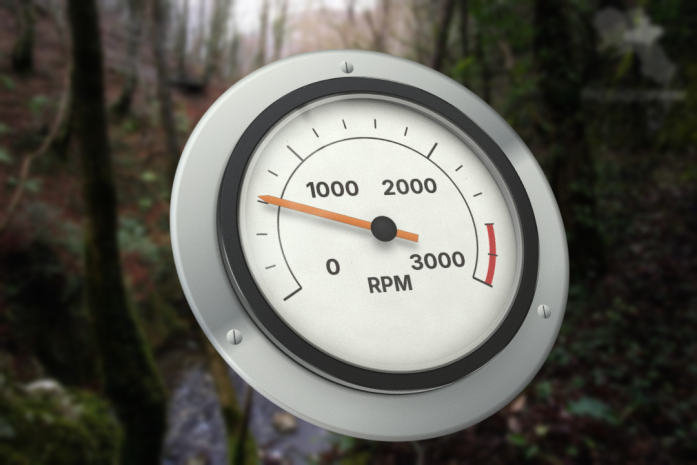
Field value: 600 rpm
